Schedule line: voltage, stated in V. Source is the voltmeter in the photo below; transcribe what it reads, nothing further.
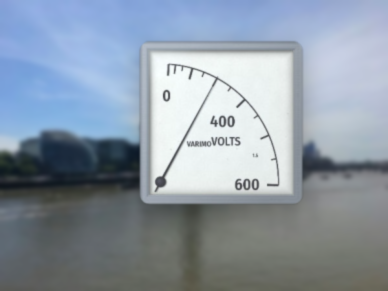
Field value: 300 V
